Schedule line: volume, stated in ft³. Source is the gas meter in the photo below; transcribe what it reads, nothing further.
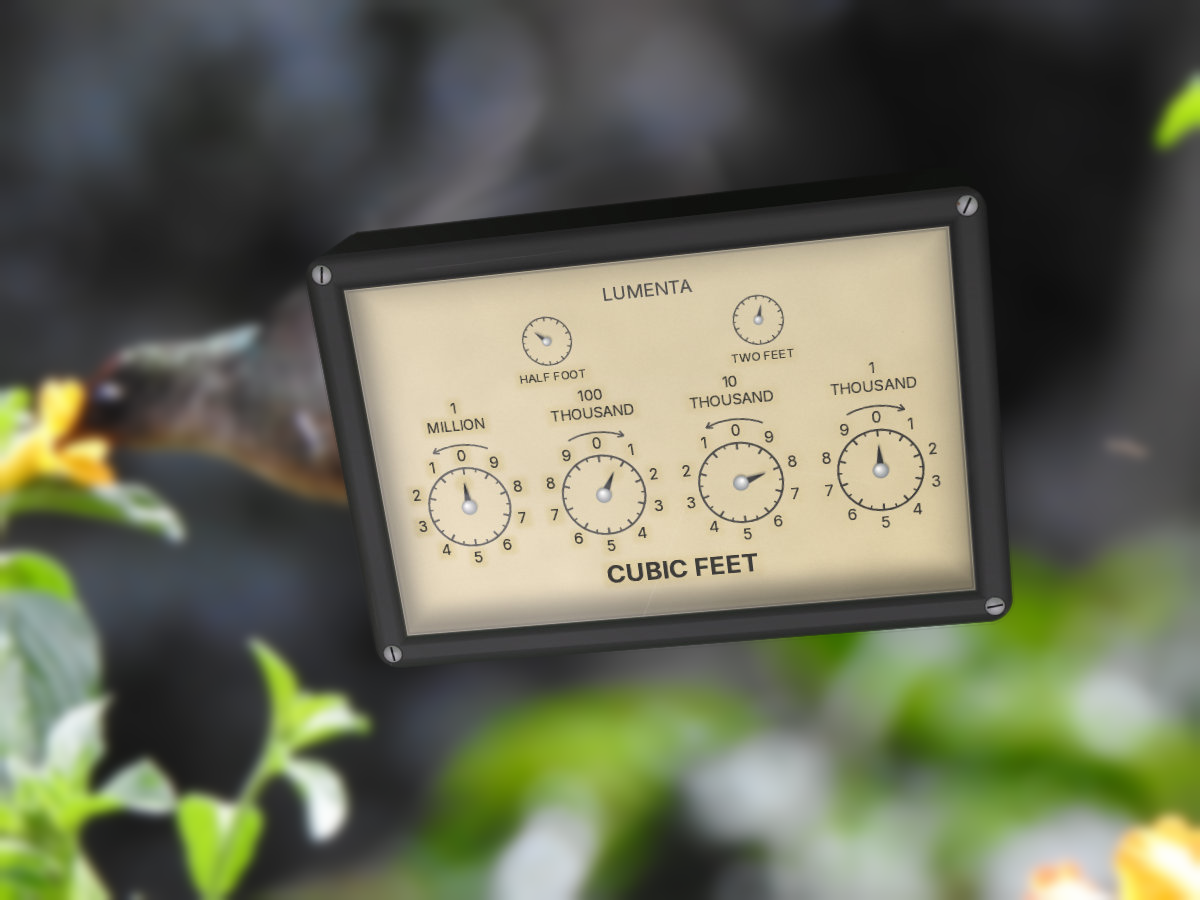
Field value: 8000 ft³
